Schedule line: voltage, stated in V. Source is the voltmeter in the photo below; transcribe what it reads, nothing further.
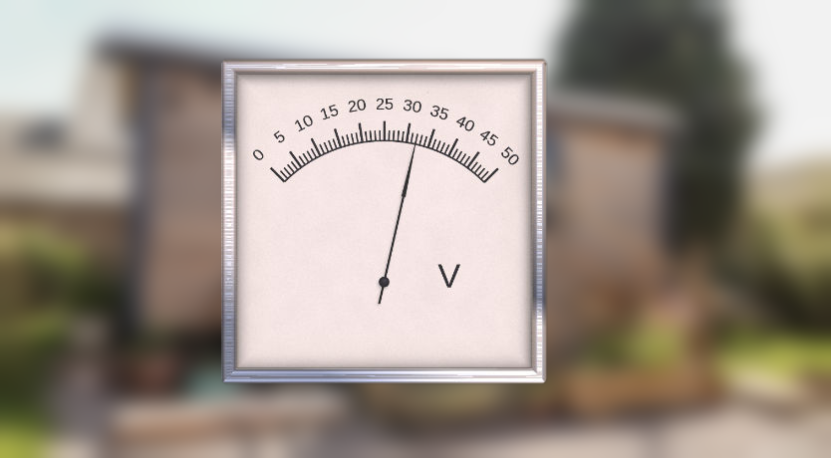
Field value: 32 V
